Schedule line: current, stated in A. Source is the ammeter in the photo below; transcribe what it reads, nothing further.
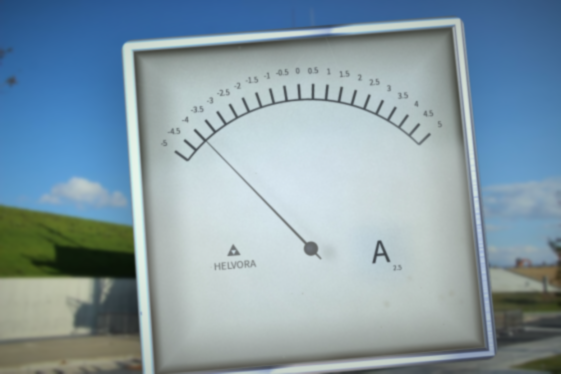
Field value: -4 A
